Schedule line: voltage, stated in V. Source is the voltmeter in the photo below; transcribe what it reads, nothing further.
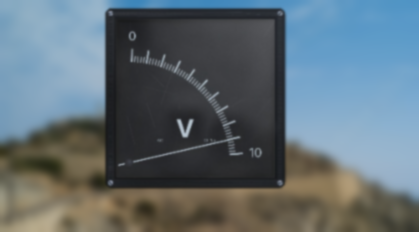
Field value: 9 V
